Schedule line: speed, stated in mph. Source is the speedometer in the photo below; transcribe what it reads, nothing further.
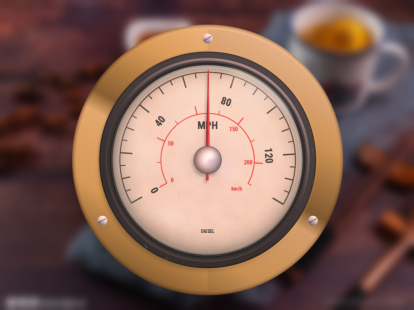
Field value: 70 mph
